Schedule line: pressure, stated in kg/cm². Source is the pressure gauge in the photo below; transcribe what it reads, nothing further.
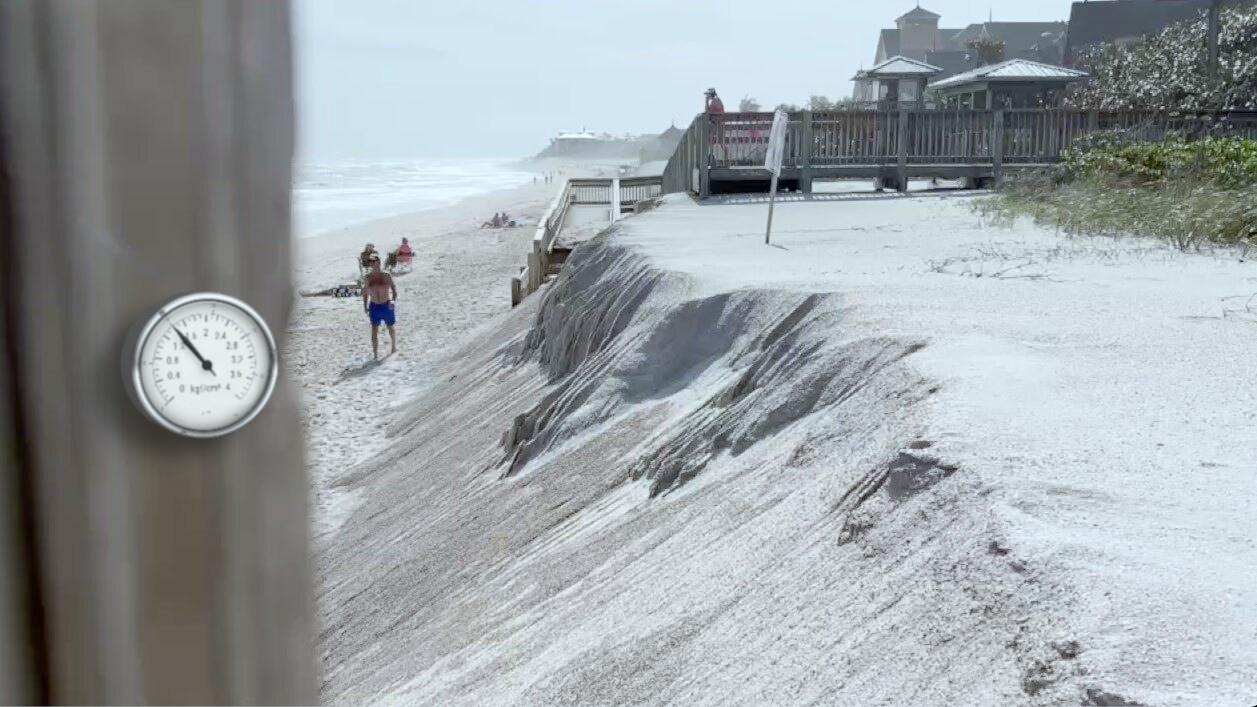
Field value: 1.4 kg/cm²
